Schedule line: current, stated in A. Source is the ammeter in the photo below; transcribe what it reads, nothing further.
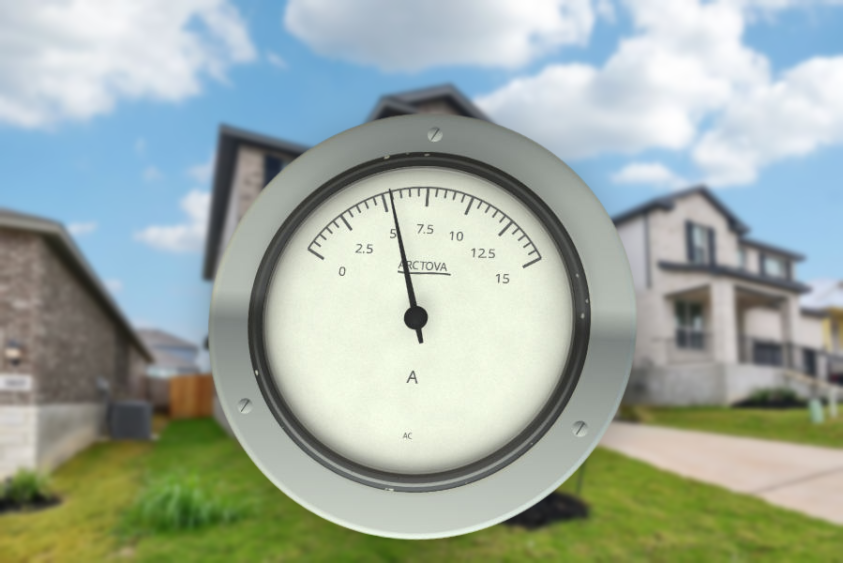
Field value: 5.5 A
